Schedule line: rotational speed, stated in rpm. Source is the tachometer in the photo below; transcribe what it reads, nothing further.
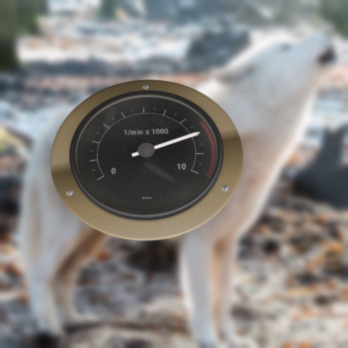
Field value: 8000 rpm
